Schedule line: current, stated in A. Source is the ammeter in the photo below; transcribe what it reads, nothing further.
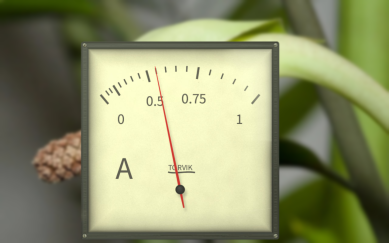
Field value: 0.55 A
